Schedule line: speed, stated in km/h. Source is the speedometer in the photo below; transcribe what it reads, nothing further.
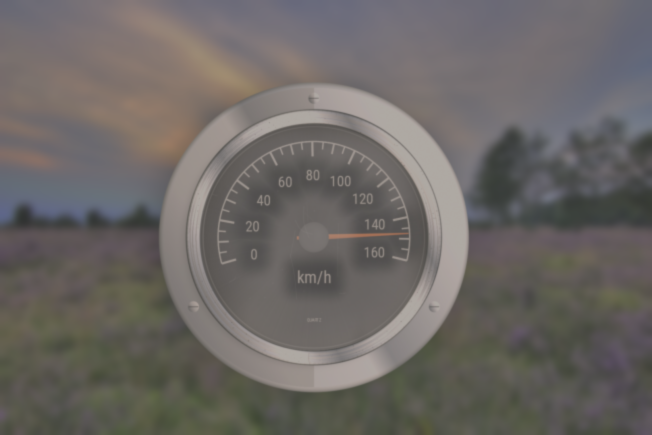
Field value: 147.5 km/h
